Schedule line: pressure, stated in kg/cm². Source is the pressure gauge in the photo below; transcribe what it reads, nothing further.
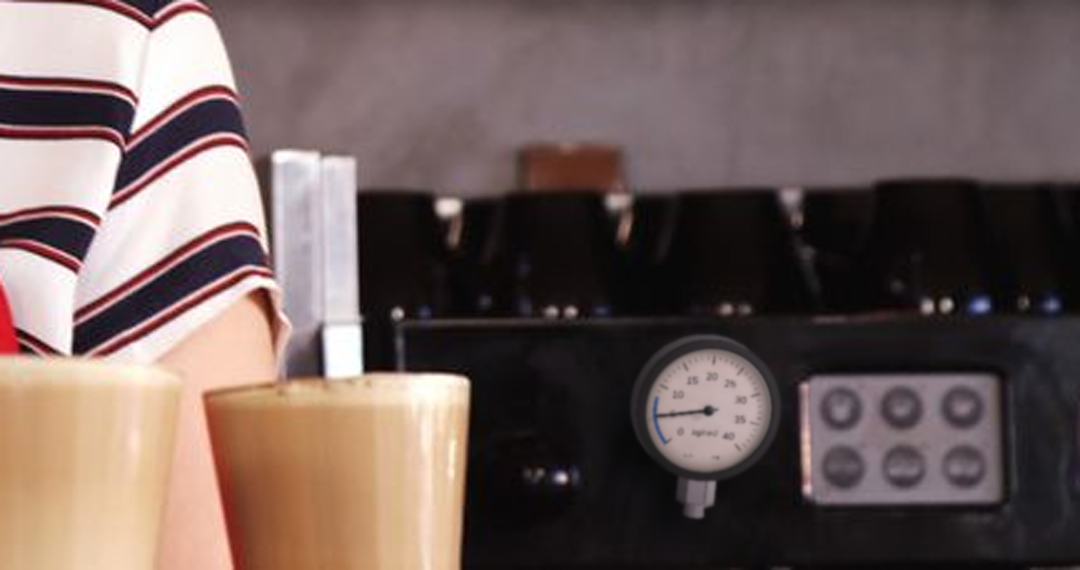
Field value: 5 kg/cm²
